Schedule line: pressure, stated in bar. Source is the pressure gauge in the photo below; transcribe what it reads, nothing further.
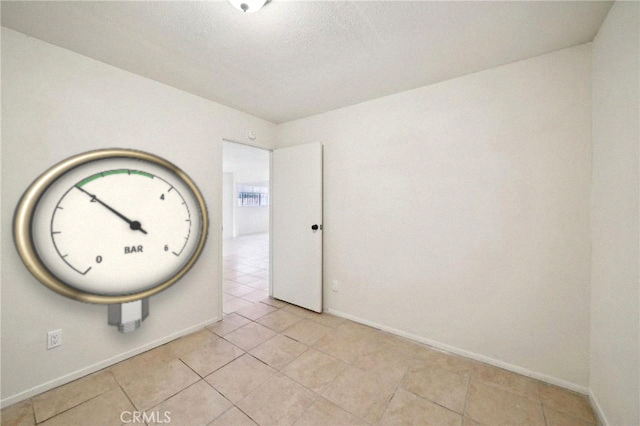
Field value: 2 bar
